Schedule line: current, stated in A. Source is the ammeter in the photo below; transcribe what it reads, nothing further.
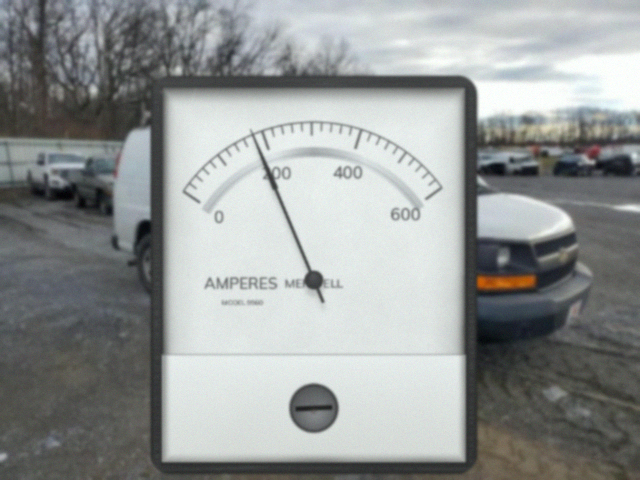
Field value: 180 A
